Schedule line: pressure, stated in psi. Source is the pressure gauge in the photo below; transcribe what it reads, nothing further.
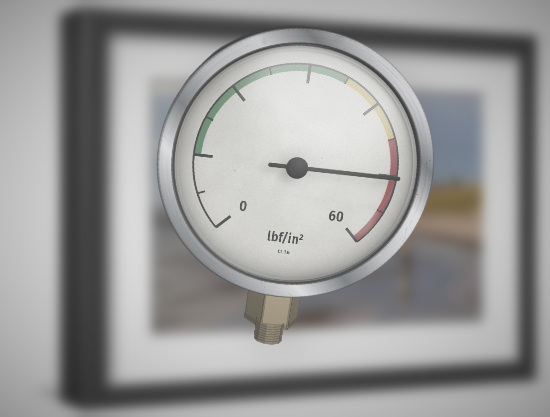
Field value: 50 psi
